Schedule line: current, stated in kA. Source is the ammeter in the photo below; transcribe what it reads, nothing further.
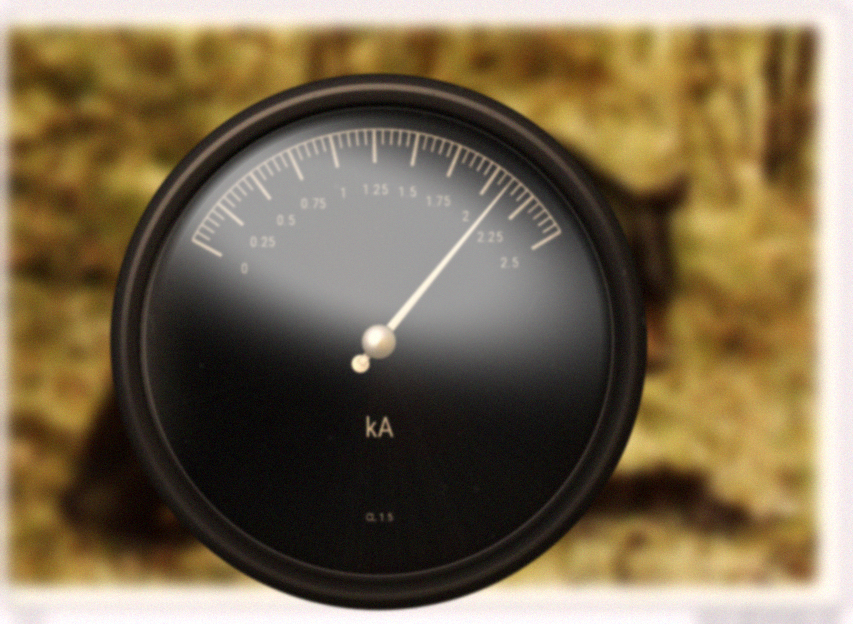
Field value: 2.1 kA
